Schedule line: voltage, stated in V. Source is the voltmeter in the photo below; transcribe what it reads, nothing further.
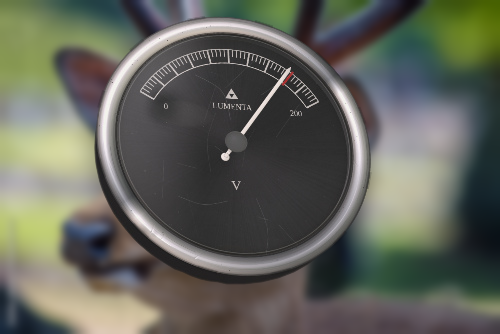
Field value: 160 V
